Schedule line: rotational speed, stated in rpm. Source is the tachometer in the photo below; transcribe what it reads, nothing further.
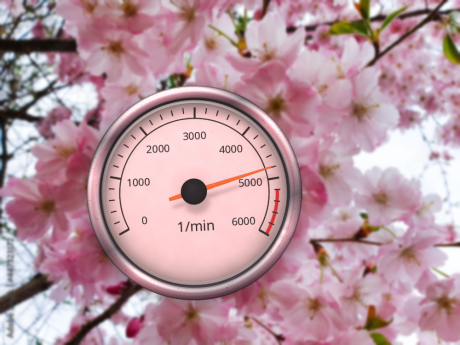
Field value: 4800 rpm
